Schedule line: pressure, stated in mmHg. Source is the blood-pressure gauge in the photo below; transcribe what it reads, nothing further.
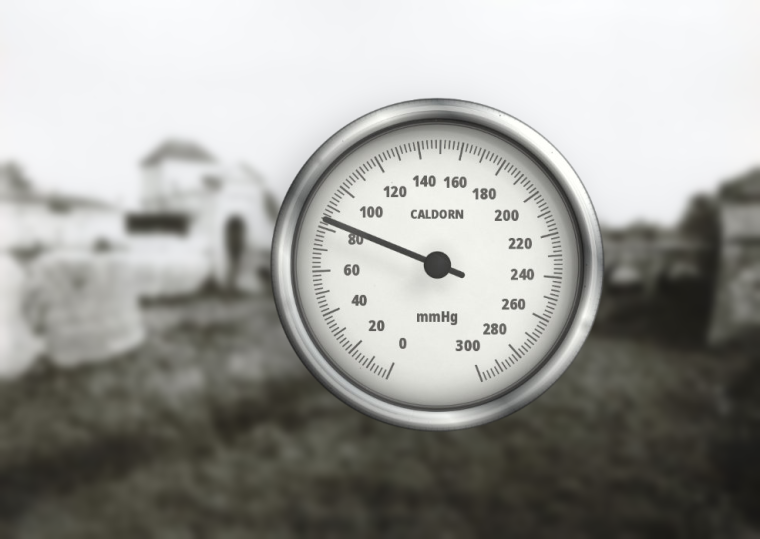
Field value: 84 mmHg
